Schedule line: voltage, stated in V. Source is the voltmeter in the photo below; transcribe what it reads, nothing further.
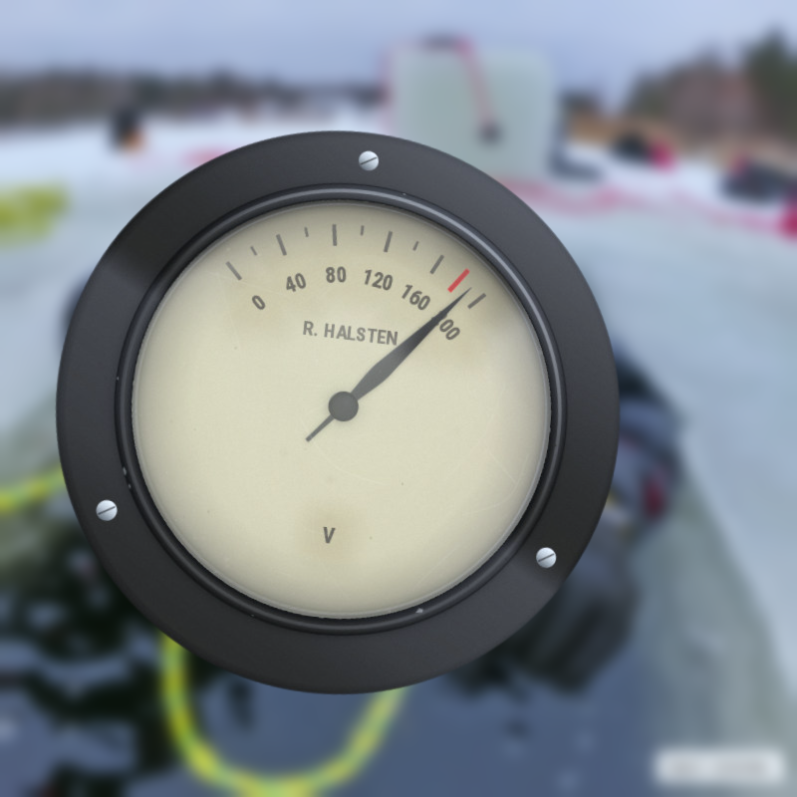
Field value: 190 V
